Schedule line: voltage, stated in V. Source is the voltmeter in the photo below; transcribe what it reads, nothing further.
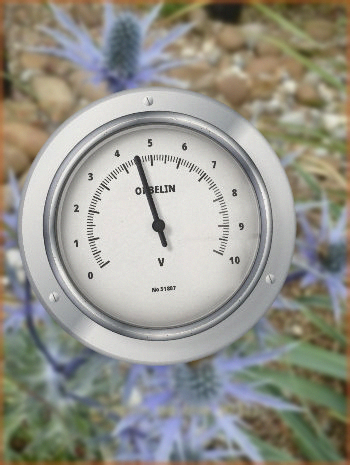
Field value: 4.5 V
